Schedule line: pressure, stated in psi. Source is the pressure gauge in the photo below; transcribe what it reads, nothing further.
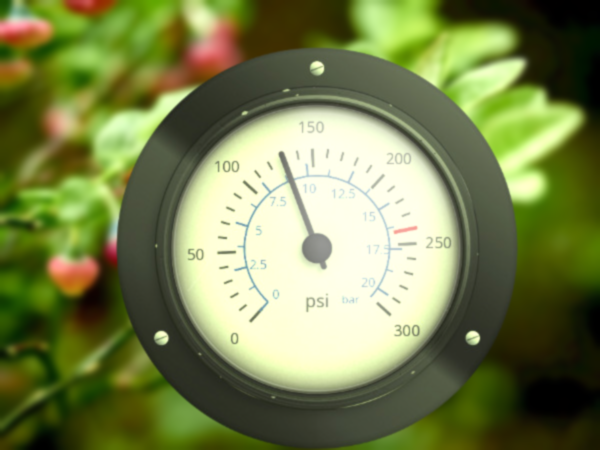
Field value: 130 psi
